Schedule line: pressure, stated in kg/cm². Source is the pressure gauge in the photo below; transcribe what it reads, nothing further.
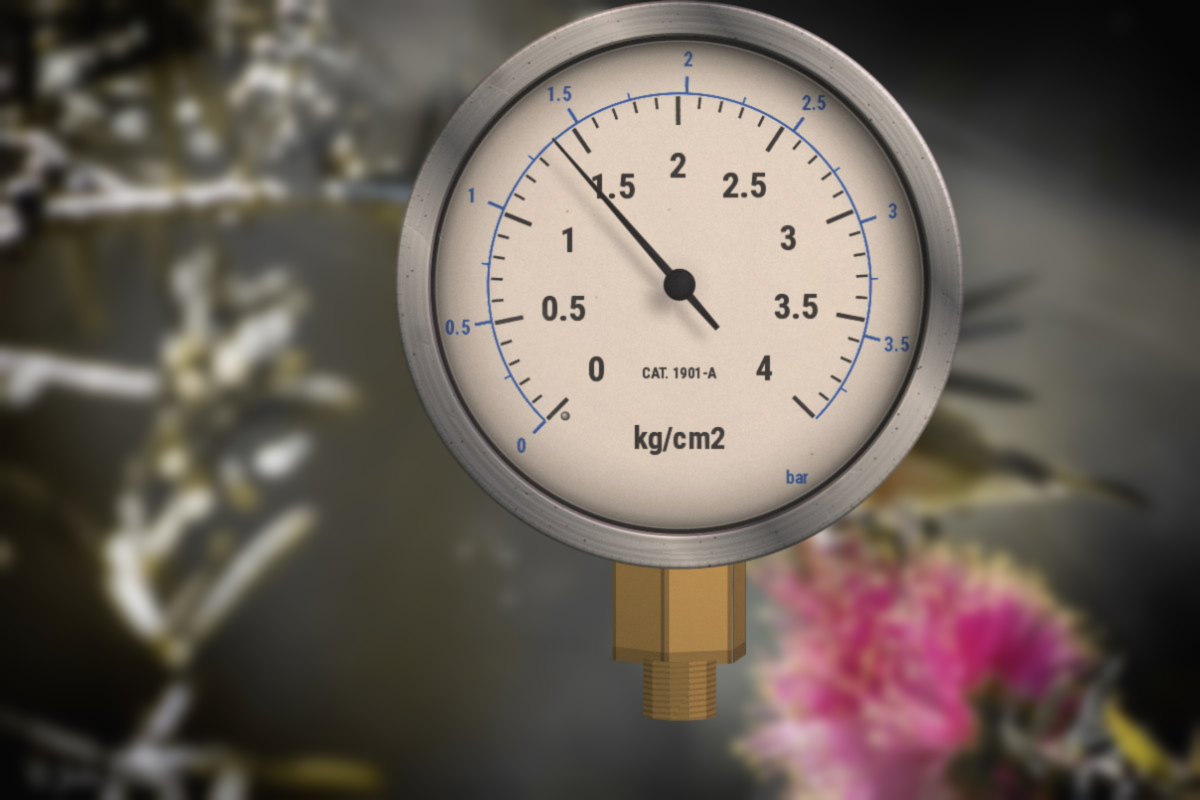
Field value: 1.4 kg/cm²
